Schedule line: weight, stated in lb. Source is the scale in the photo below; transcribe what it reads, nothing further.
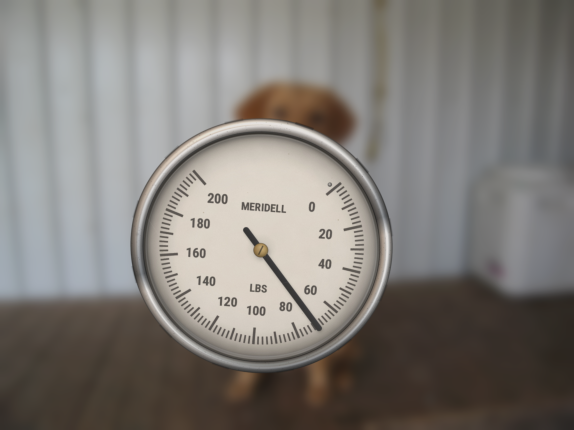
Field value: 70 lb
